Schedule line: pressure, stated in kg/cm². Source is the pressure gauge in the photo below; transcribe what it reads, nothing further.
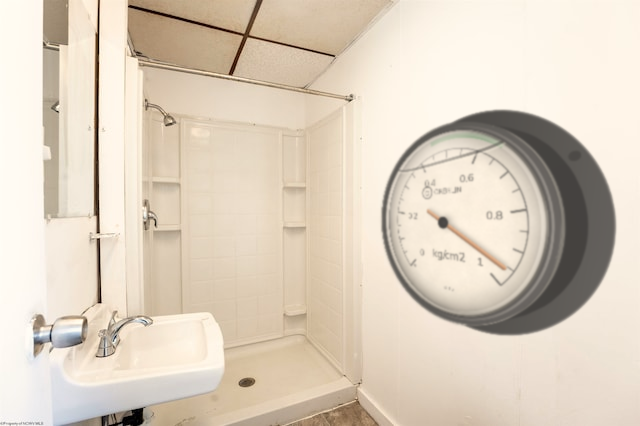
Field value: 0.95 kg/cm²
